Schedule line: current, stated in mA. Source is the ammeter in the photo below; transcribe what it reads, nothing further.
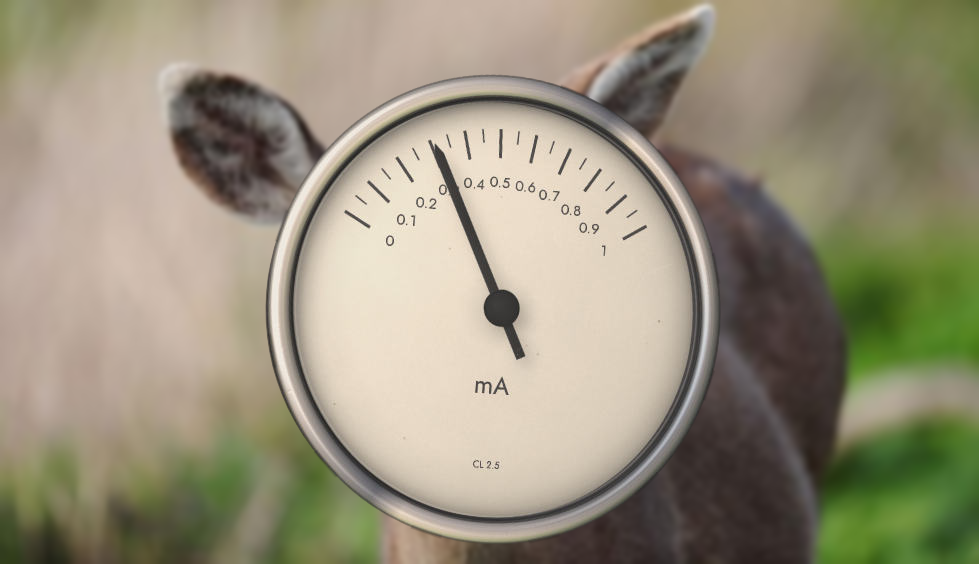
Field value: 0.3 mA
